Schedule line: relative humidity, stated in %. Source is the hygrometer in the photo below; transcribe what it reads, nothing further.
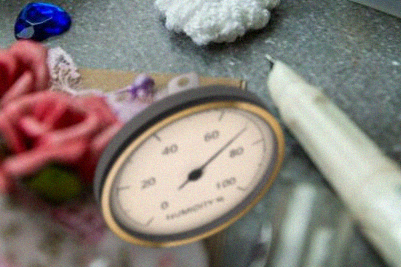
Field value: 70 %
